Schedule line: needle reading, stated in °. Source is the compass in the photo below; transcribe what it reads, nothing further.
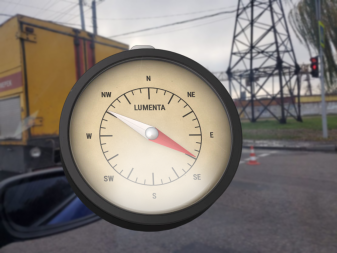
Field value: 120 °
